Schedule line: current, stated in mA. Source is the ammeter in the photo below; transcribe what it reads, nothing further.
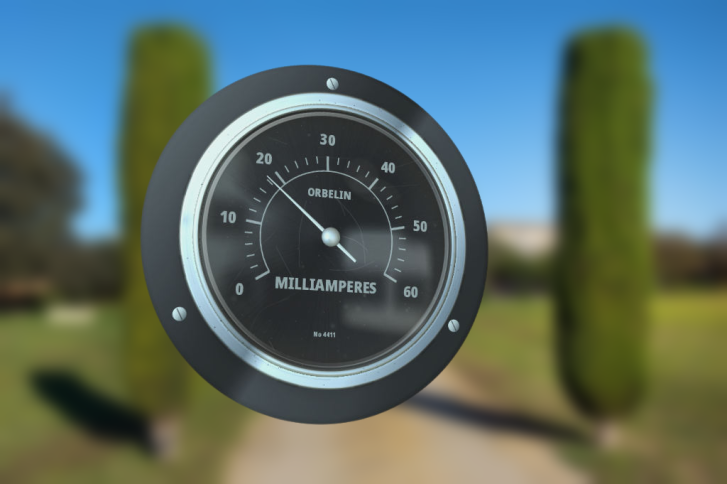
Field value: 18 mA
